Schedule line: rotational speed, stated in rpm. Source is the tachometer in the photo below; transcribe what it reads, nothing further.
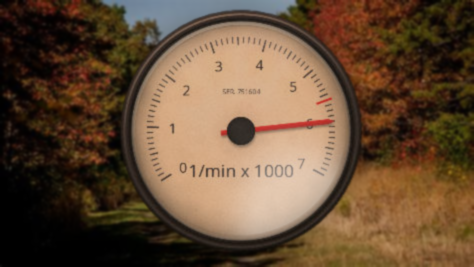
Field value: 6000 rpm
